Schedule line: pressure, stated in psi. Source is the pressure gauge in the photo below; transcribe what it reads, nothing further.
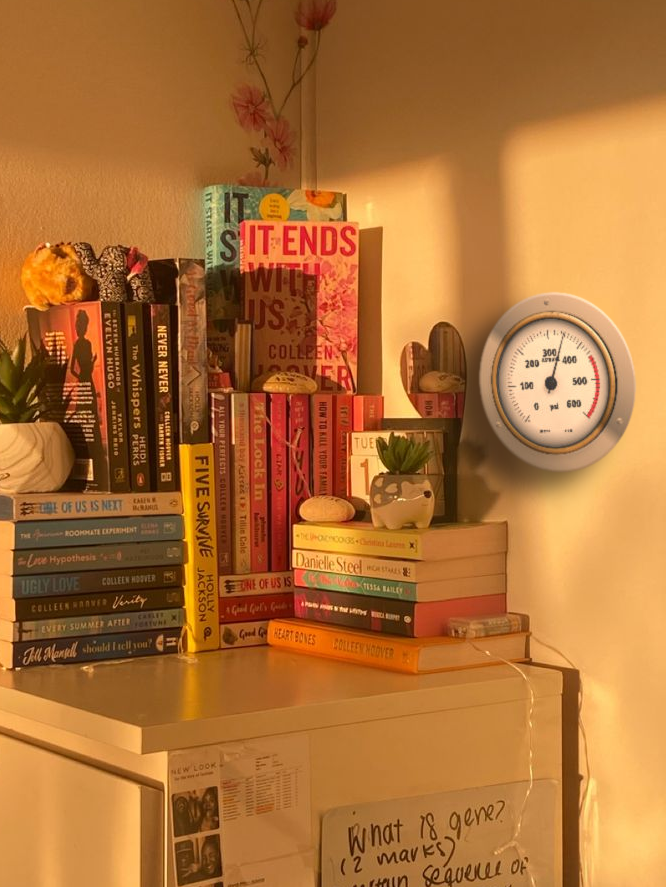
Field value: 350 psi
